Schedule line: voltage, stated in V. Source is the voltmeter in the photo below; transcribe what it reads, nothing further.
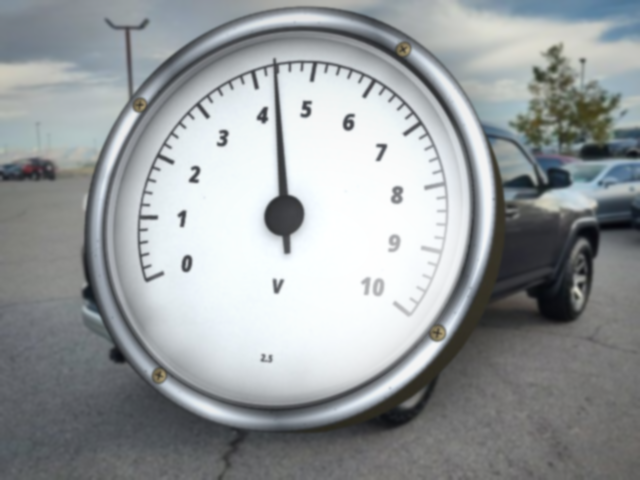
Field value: 4.4 V
